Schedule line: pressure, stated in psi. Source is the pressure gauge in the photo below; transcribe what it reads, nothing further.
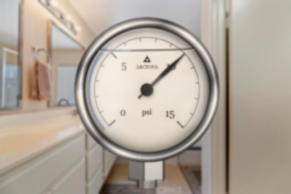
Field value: 10 psi
